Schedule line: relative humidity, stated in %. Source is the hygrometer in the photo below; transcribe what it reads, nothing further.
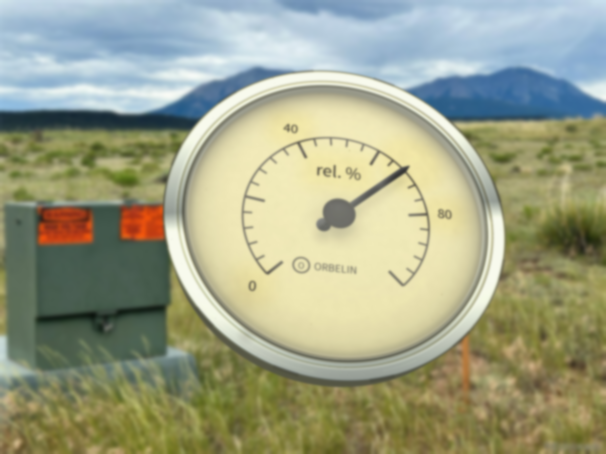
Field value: 68 %
